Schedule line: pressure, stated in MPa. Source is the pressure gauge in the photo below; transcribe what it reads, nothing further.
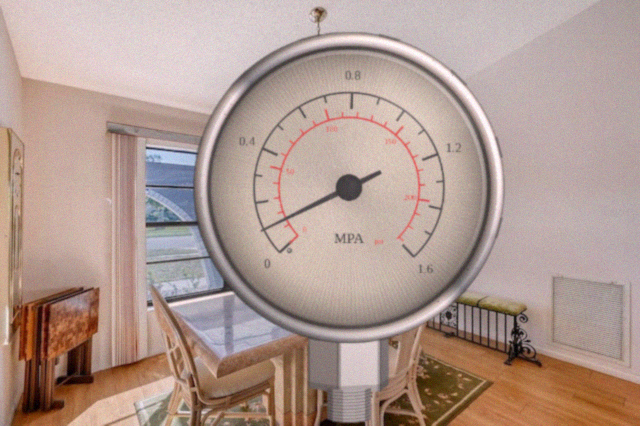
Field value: 0.1 MPa
